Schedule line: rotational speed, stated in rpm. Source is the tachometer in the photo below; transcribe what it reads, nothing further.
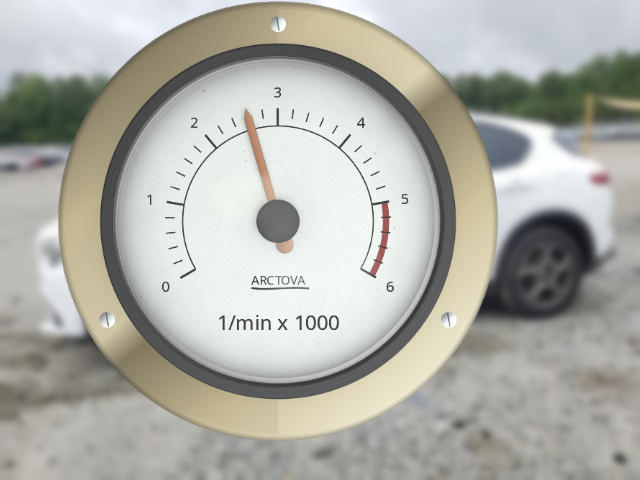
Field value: 2600 rpm
